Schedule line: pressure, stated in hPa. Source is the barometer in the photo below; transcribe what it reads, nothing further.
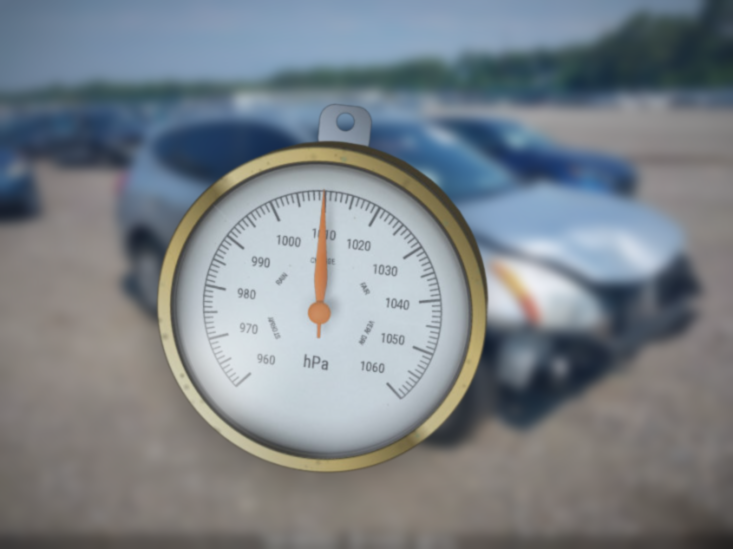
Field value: 1010 hPa
